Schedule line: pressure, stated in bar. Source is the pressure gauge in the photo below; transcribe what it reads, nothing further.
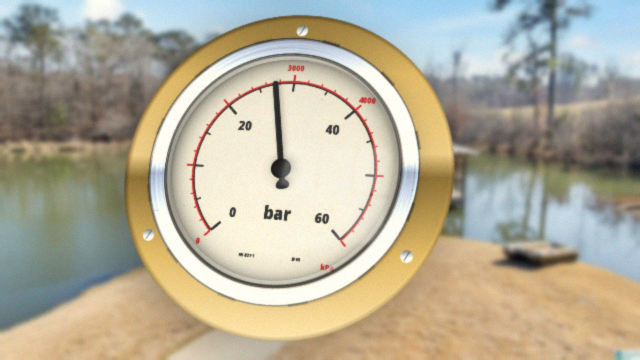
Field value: 27.5 bar
